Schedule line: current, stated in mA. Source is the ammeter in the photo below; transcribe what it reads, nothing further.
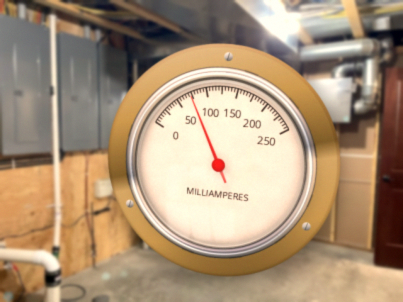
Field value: 75 mA
